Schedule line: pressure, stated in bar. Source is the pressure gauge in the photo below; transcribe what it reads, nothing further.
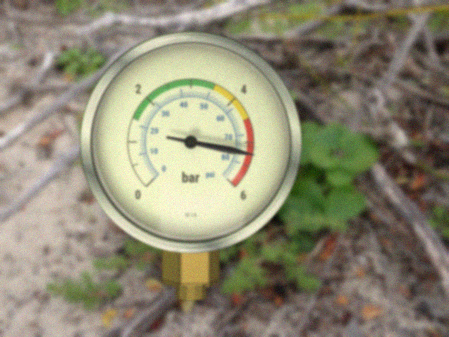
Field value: 5.25 bar
